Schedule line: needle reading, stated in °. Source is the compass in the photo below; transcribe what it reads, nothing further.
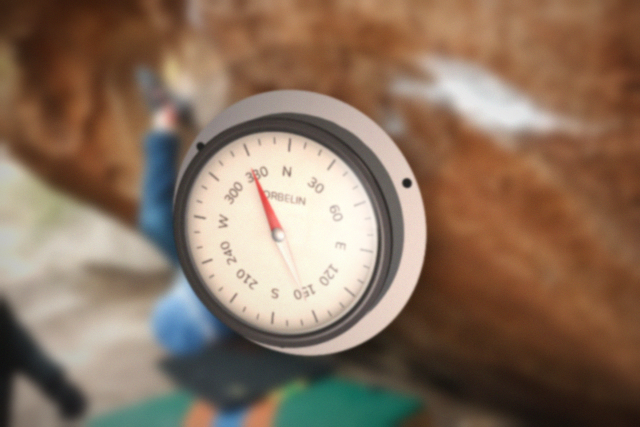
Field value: 330 °
